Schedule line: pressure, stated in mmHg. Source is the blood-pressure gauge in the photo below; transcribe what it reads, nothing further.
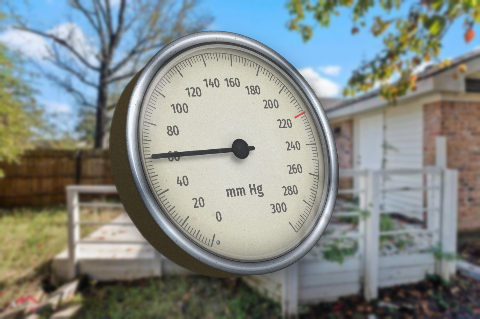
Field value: 60 mmHg
